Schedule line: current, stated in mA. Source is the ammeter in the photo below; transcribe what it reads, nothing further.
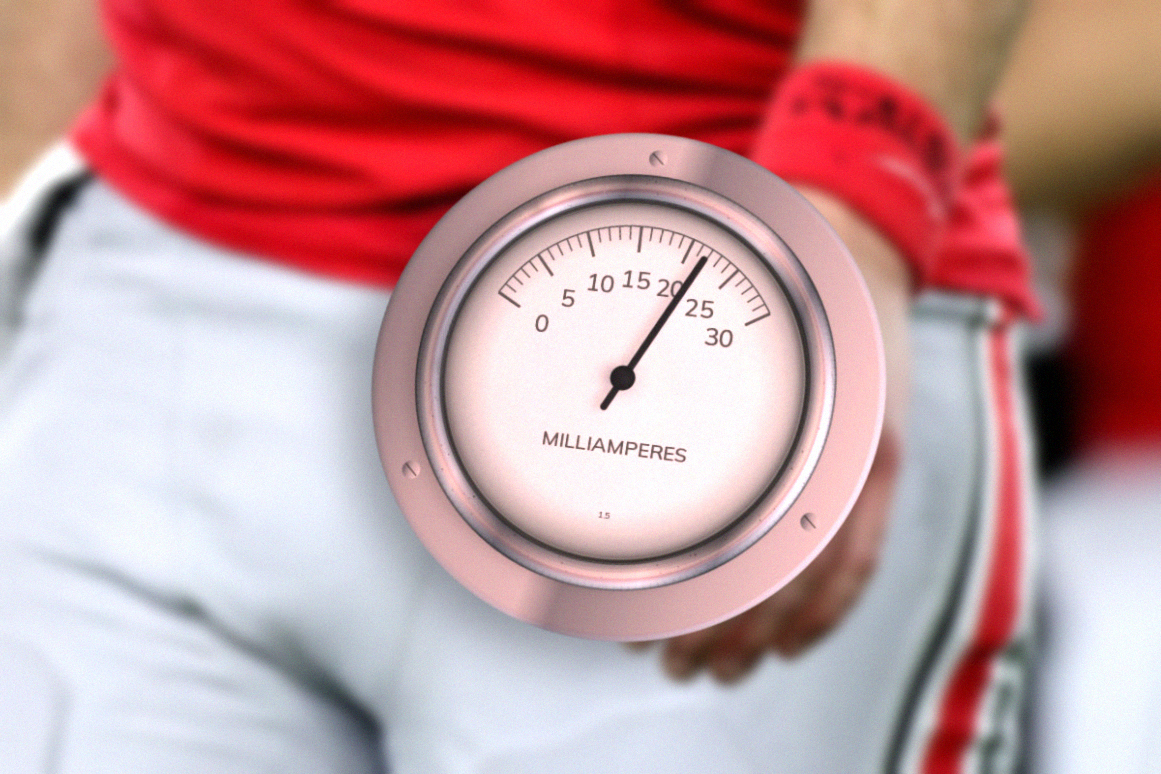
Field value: 22 mA
